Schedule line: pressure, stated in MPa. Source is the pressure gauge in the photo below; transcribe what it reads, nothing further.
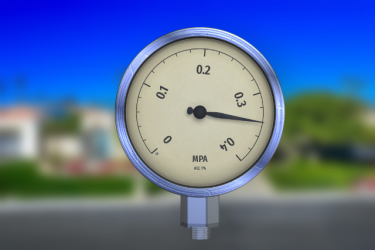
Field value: 0.34 MPa
